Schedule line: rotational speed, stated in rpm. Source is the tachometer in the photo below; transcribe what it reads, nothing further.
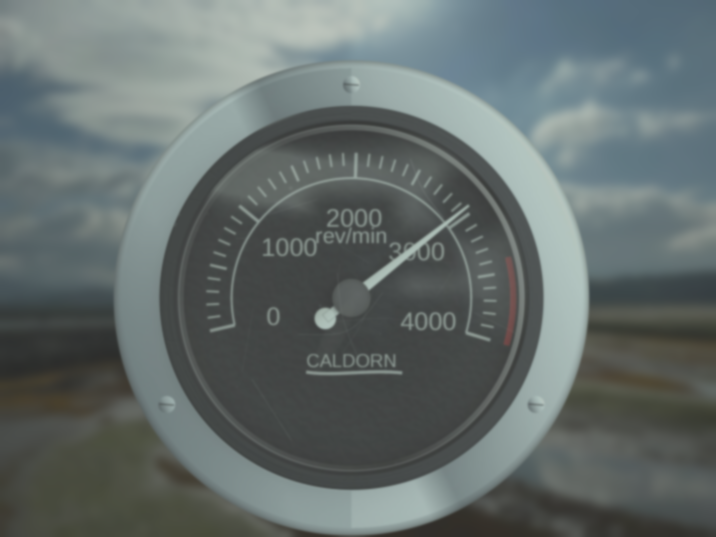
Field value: 2950 rpm
